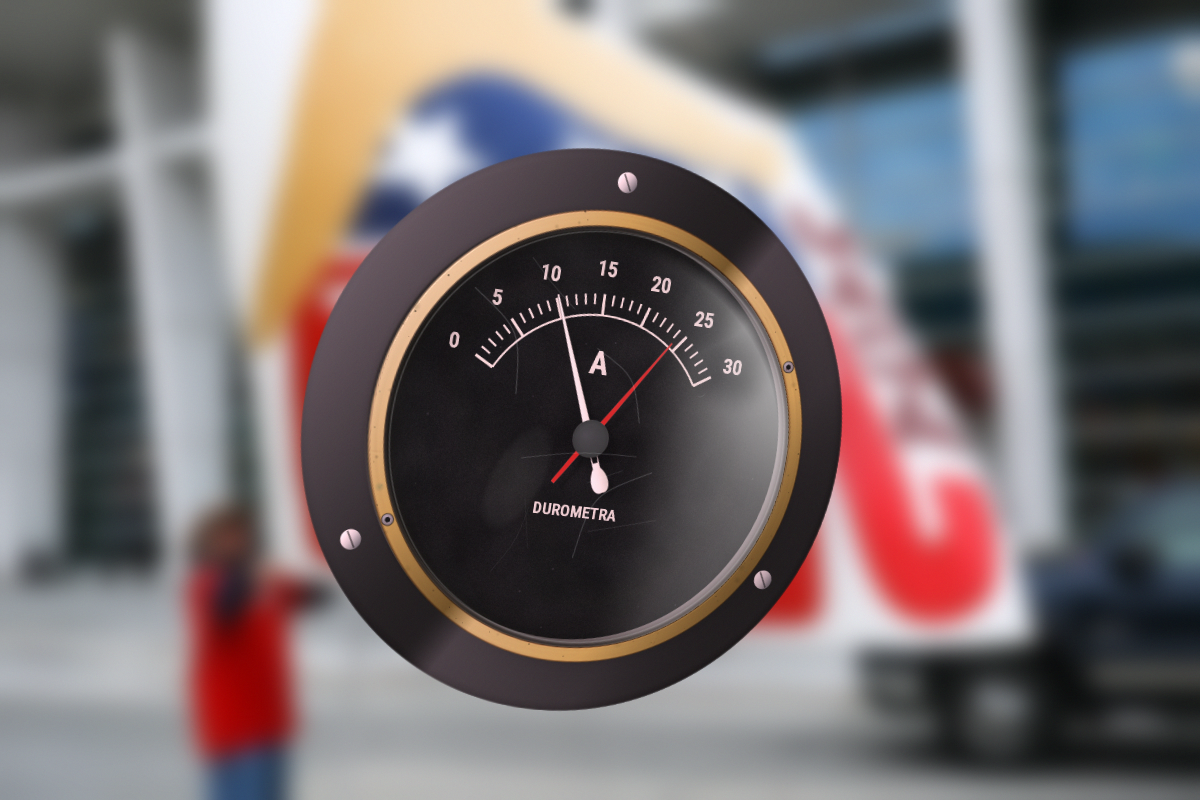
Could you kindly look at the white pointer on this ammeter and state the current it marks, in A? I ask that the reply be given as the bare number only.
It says 10
